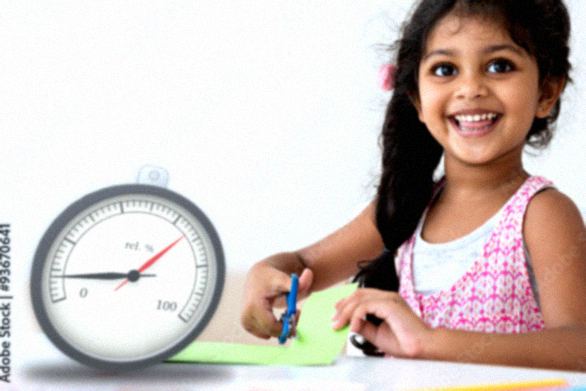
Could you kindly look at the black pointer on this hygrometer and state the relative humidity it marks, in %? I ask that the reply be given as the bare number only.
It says 8
